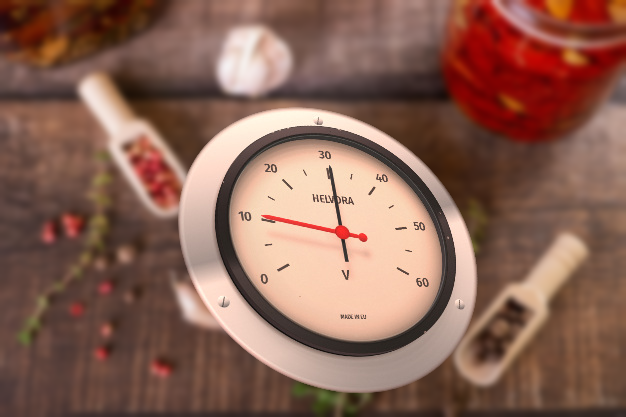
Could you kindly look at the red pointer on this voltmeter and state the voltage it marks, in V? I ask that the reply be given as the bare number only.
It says 10
